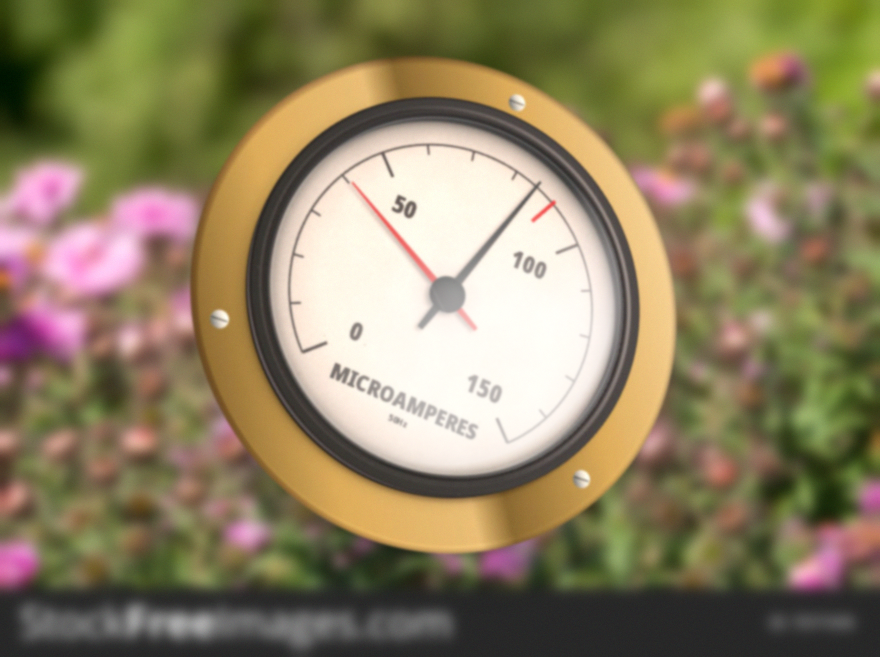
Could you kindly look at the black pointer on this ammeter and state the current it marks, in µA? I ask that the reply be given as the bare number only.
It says 85
